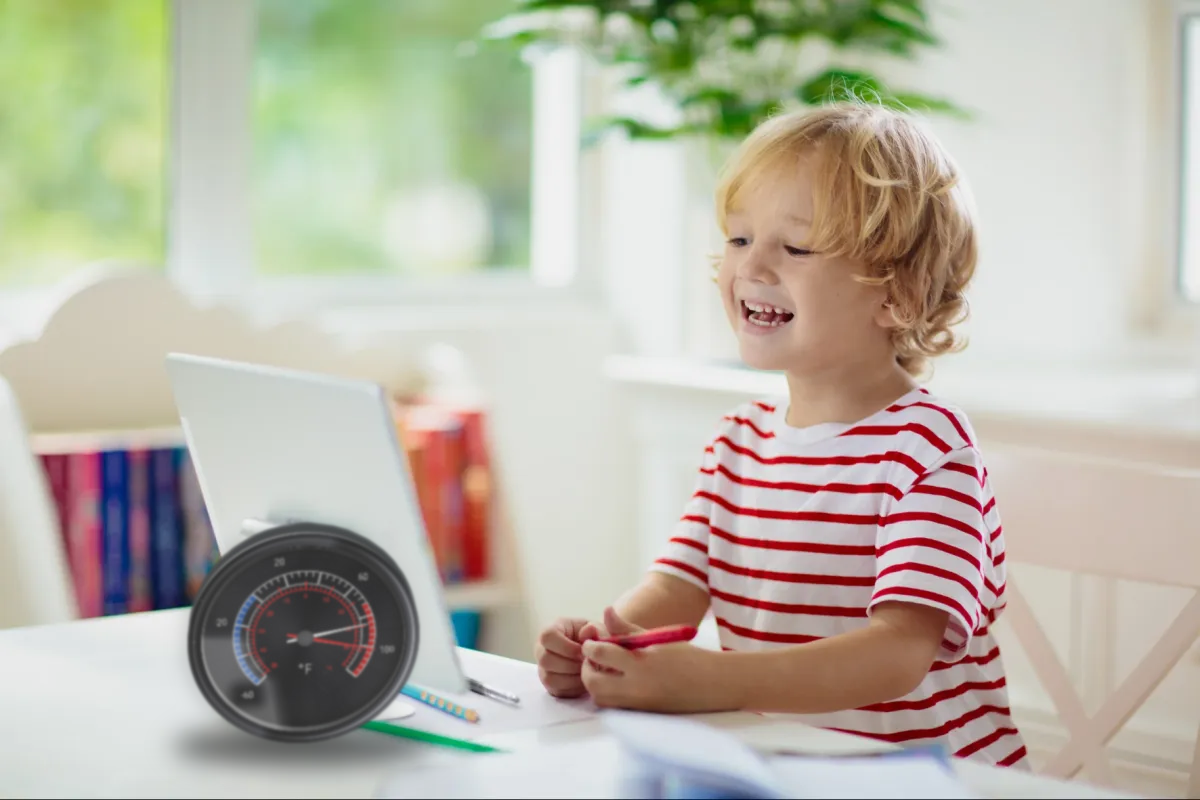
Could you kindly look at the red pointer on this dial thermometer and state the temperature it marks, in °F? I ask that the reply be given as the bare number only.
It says 100
